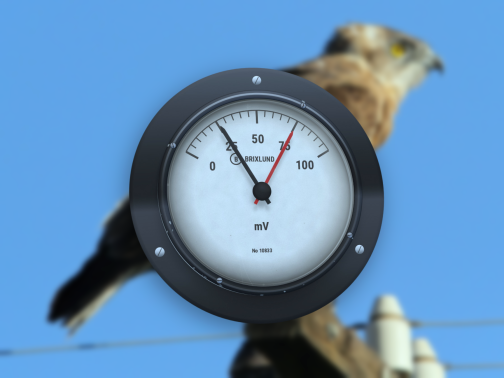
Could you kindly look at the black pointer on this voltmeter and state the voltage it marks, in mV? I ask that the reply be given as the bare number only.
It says 25
